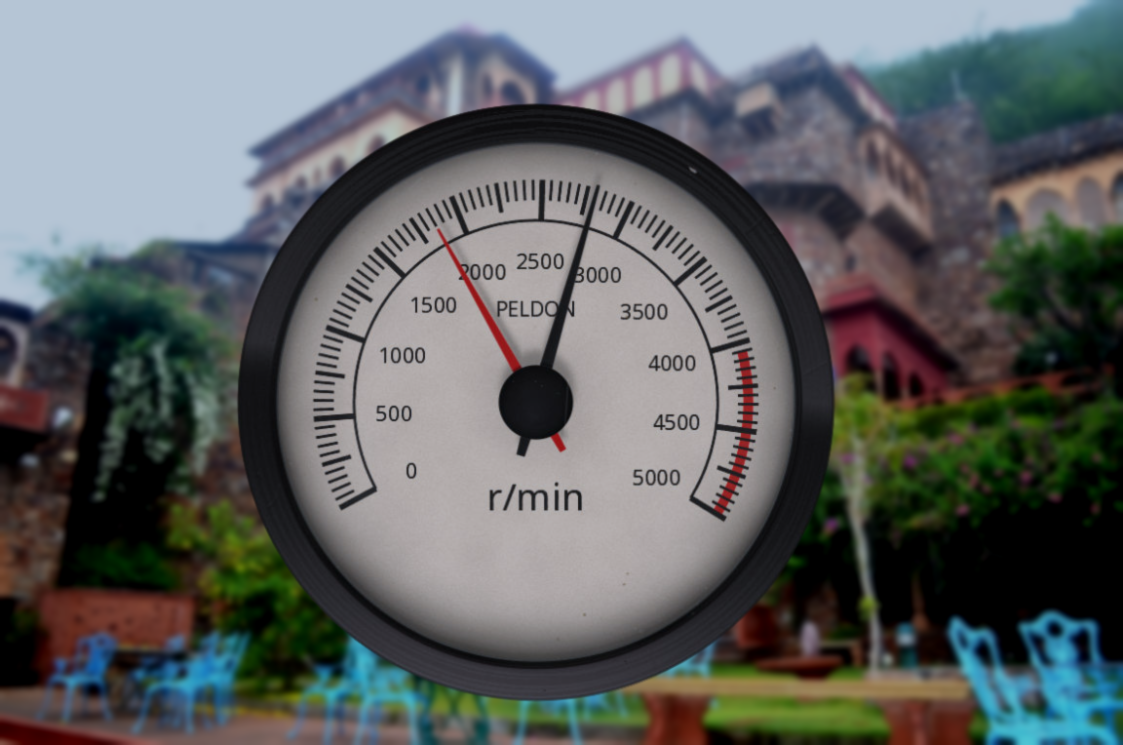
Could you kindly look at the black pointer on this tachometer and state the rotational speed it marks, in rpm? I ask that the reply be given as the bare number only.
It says 2800
